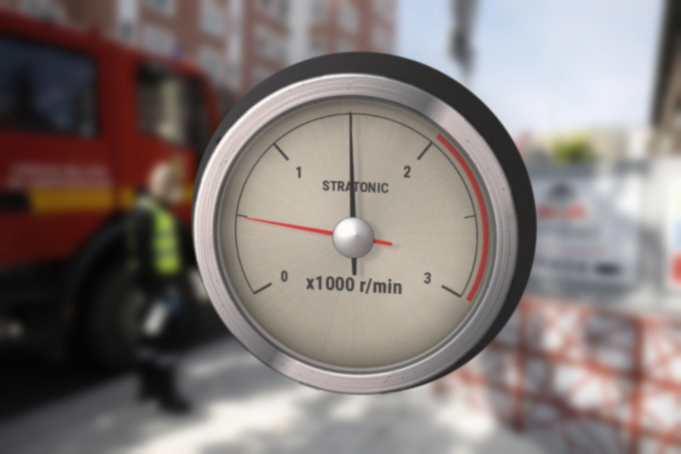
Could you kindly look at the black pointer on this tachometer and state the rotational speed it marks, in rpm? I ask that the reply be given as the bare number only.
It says 1500
